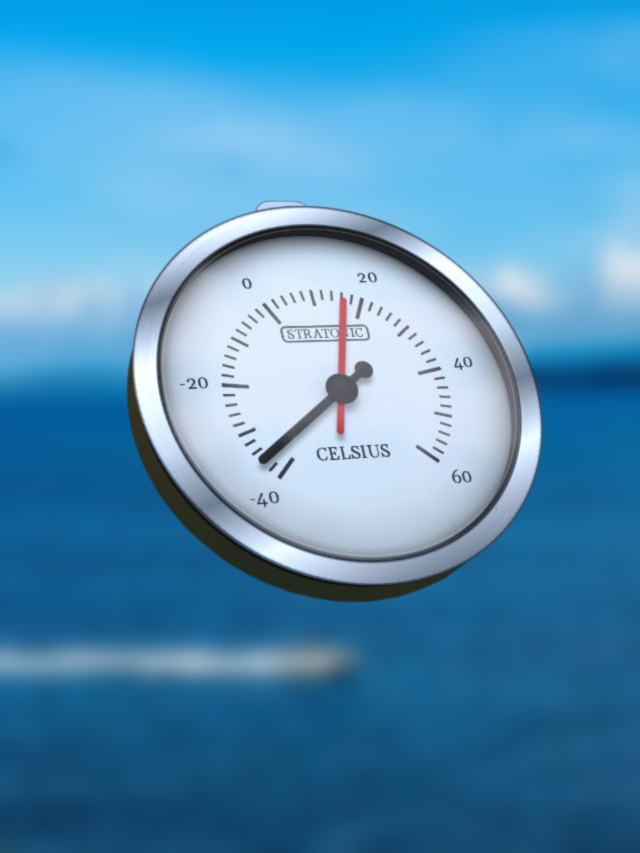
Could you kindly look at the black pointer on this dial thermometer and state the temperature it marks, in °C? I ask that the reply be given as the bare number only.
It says -36
